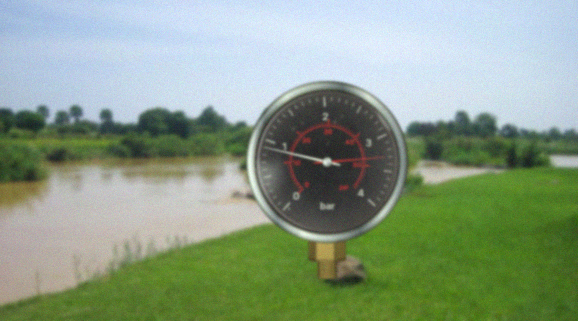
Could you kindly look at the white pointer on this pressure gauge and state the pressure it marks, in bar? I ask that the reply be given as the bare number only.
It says 0.9
